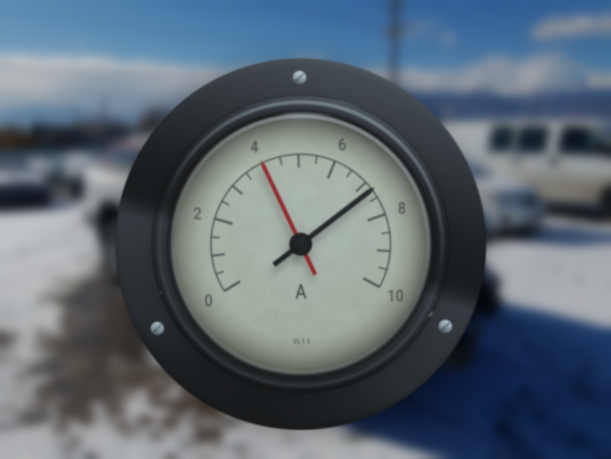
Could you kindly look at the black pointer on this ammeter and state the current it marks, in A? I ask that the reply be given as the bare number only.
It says 7.25
